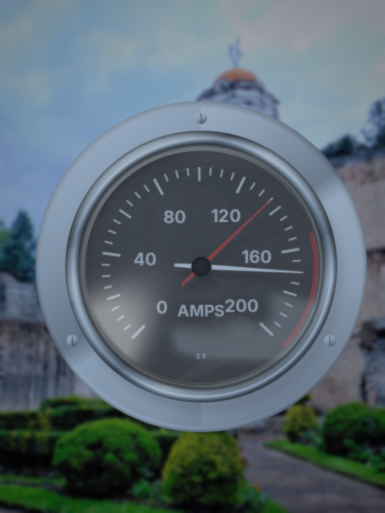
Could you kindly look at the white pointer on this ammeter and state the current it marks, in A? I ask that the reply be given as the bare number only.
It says 170
